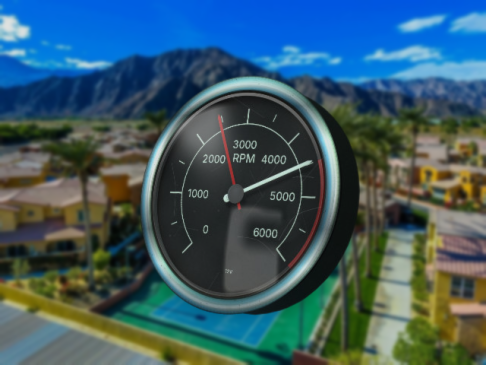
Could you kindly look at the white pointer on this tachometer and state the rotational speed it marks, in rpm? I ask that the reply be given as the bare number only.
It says 4500
